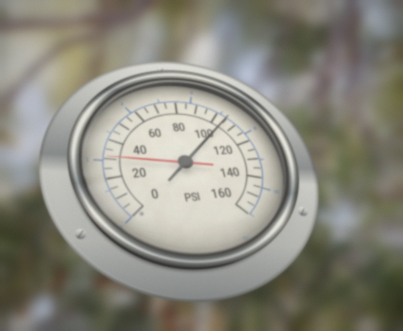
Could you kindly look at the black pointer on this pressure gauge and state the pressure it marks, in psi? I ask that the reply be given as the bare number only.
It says 105
